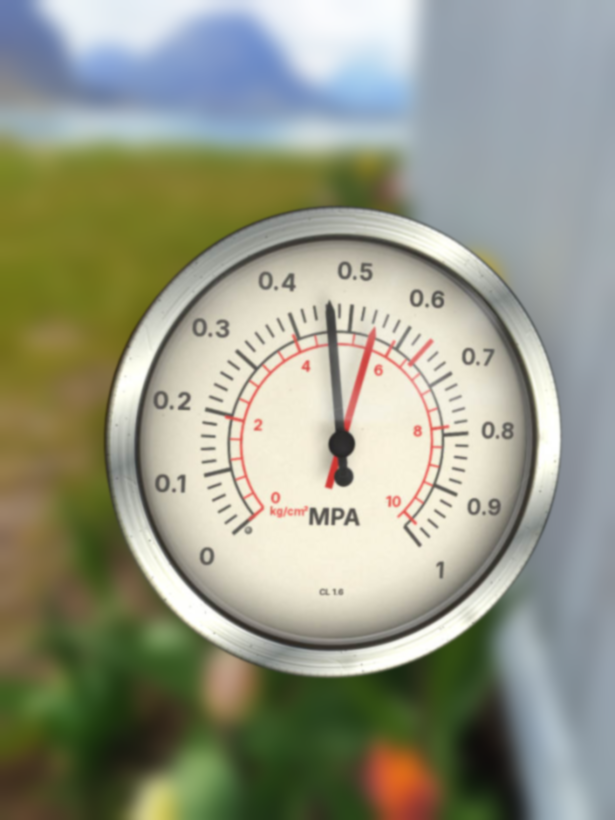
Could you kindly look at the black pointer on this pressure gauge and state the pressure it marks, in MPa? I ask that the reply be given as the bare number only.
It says 0.46
